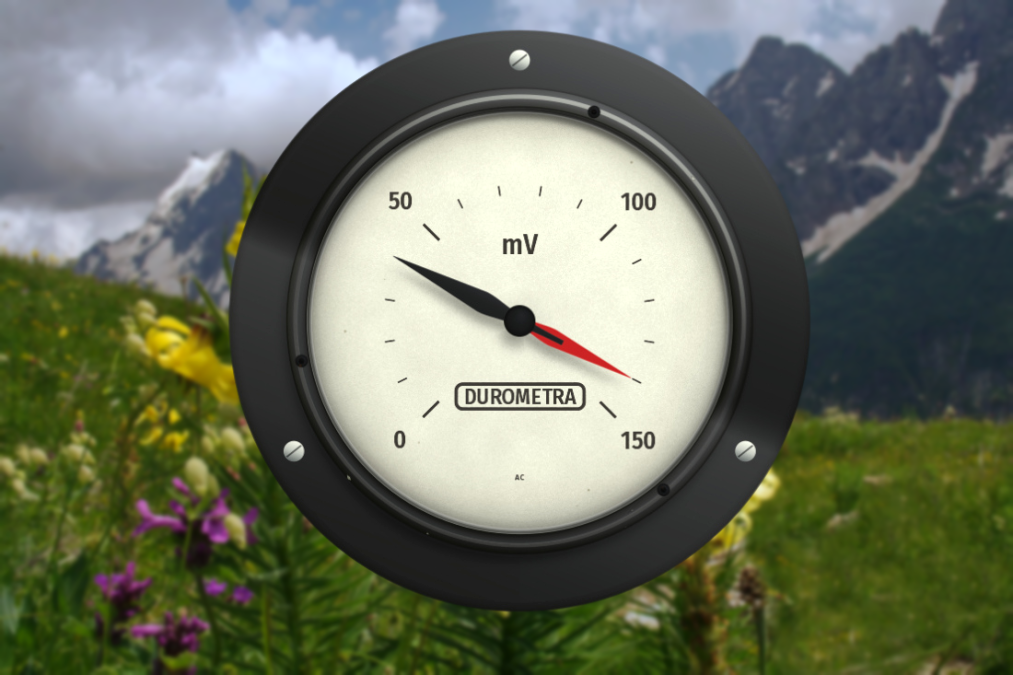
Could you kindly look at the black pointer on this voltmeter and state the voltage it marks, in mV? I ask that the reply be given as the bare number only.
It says 40
